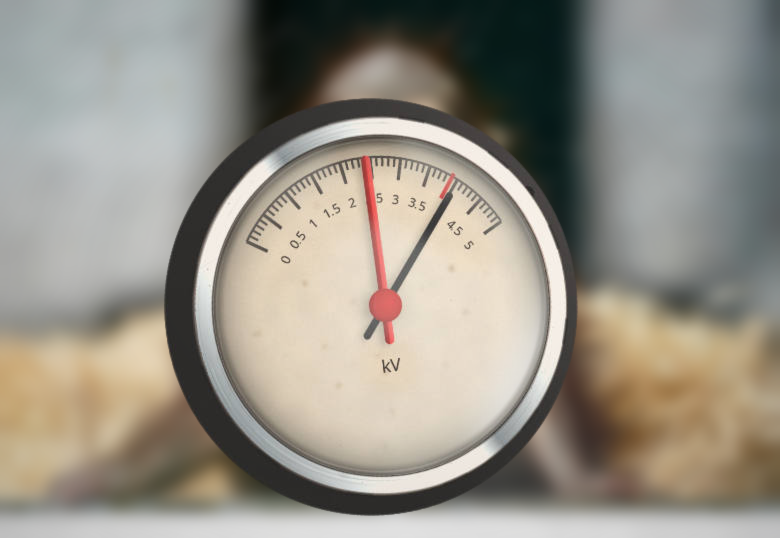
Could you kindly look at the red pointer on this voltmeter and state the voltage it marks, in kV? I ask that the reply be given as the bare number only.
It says 2.4
